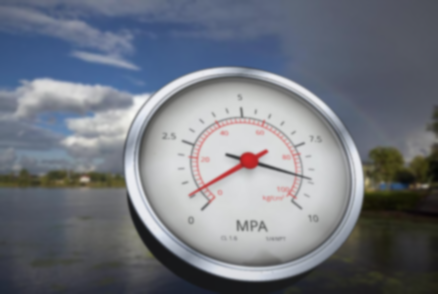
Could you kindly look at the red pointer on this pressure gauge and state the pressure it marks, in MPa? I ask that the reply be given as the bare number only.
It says 0.5
